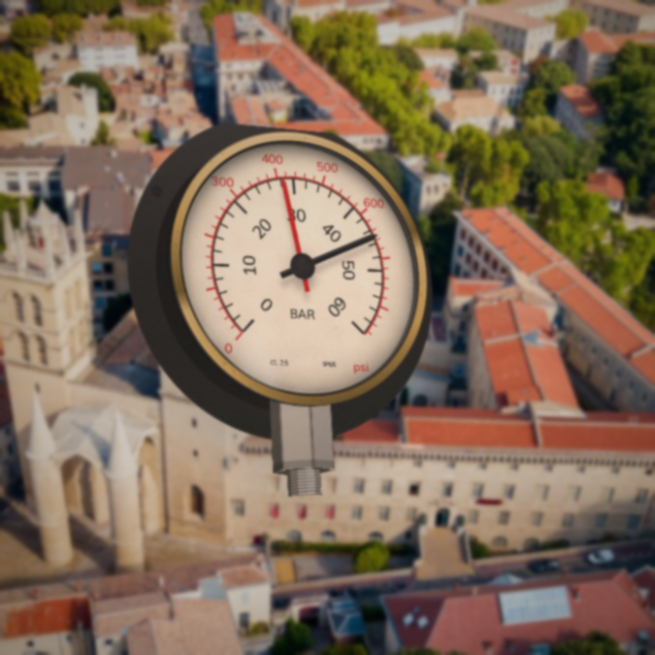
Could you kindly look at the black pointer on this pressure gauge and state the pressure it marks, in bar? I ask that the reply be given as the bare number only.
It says 45
